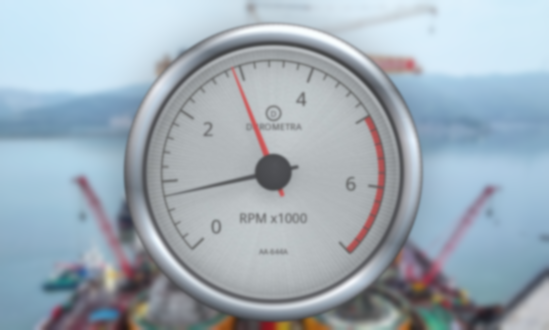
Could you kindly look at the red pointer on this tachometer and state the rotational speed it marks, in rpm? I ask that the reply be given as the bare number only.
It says 2900
